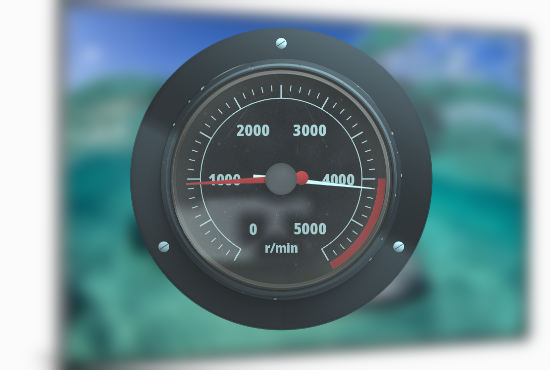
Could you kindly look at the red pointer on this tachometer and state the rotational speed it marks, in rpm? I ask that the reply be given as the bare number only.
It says 950
